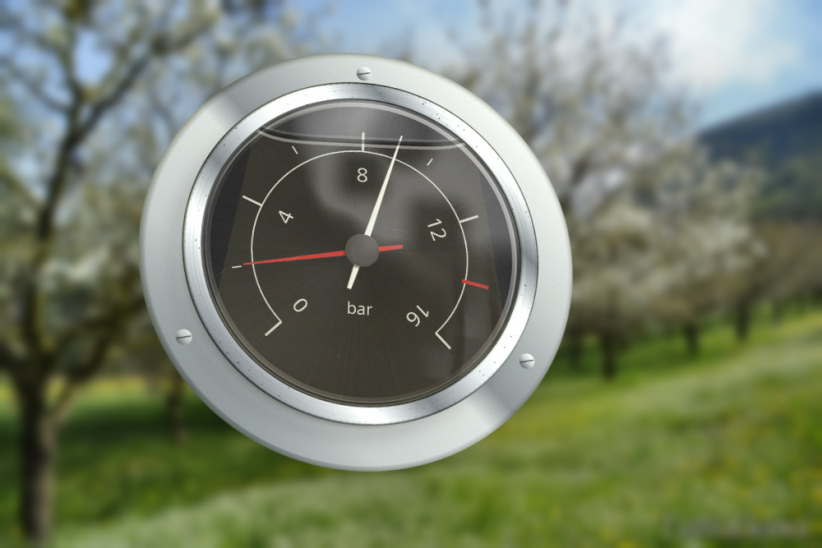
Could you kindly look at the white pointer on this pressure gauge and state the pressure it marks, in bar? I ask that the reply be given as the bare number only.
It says 9
